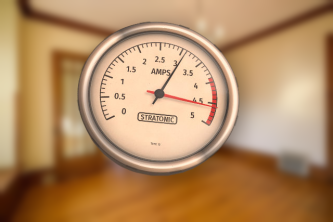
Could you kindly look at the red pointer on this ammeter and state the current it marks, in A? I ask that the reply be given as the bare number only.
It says 4.6
